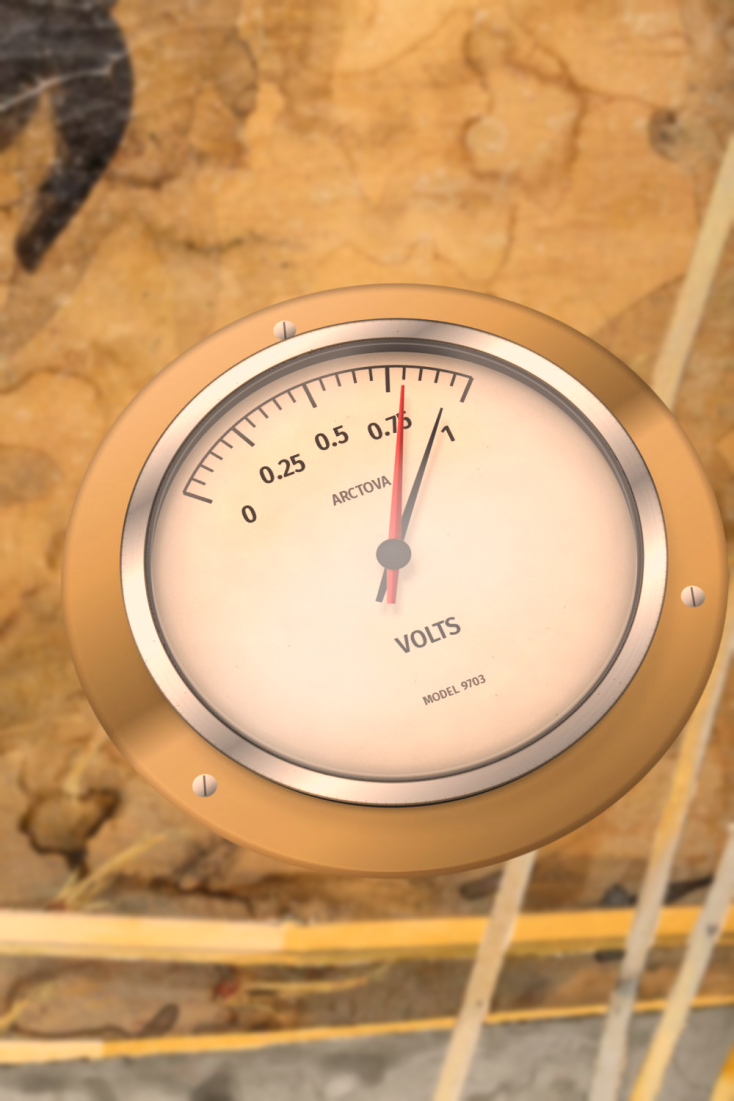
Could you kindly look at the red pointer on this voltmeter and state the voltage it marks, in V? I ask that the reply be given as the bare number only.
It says 0.8
